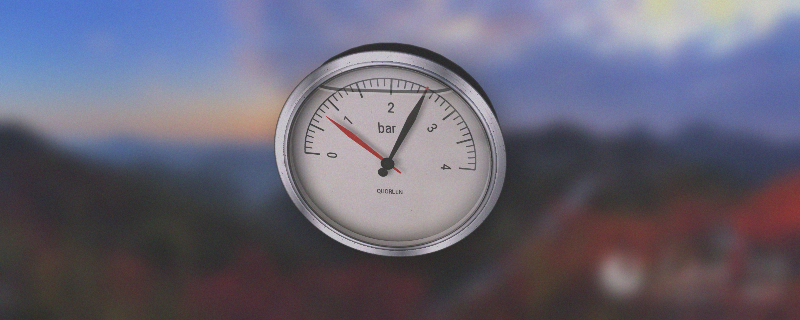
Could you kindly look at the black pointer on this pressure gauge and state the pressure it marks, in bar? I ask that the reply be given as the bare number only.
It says 2.5
